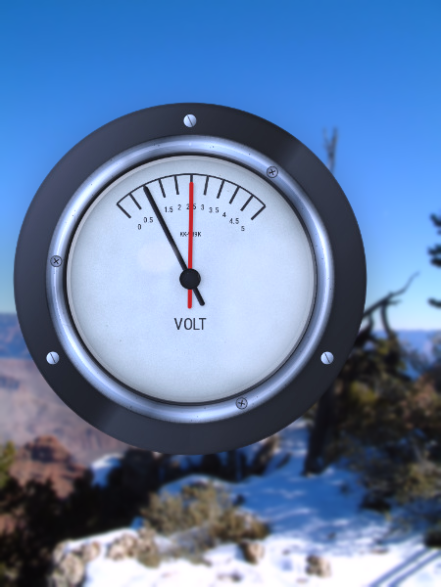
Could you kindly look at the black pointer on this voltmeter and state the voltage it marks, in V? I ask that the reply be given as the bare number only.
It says 1
